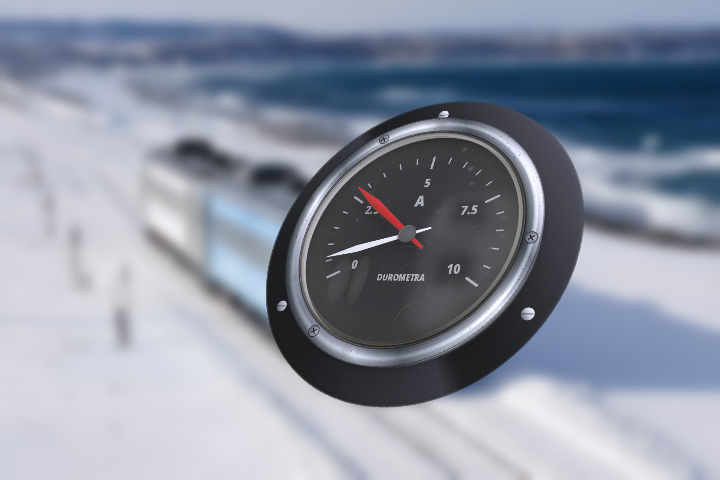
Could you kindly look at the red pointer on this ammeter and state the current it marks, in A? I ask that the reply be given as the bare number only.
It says 2.75
